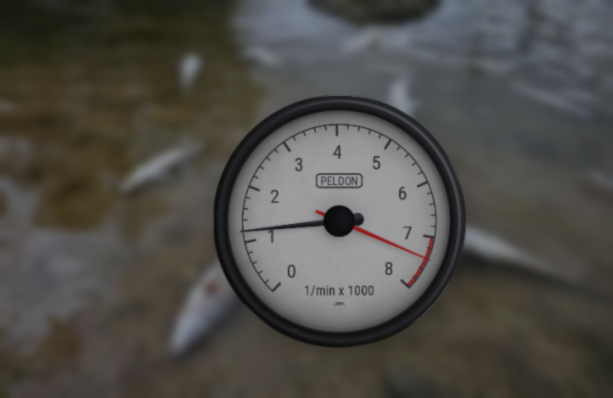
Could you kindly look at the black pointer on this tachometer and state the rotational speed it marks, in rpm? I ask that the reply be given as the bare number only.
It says 1200
